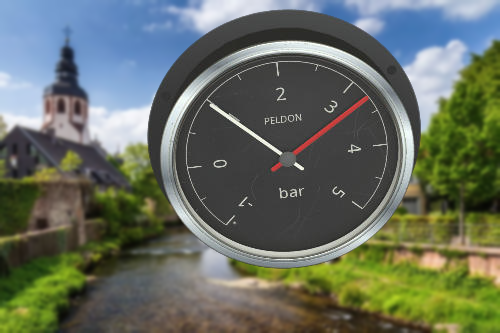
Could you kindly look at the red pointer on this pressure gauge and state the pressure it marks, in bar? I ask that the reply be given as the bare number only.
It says 3.25
